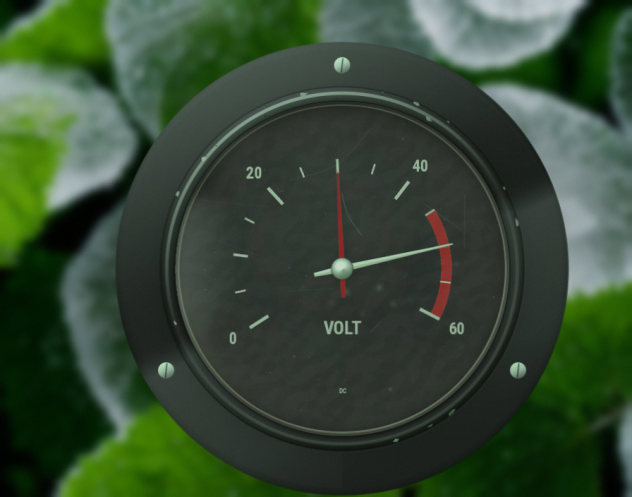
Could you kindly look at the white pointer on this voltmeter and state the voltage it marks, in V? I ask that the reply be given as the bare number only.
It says 50
